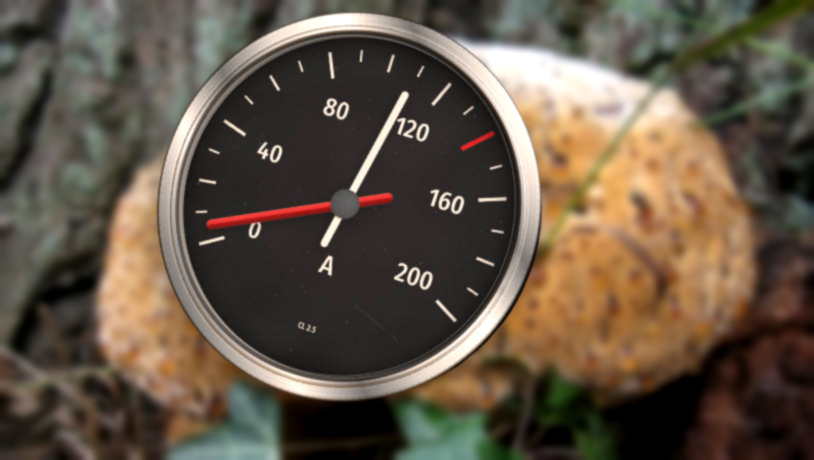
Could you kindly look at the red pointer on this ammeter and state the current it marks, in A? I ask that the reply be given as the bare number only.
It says 5
